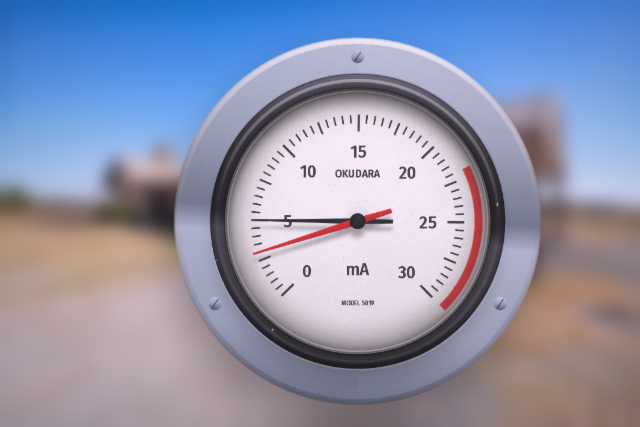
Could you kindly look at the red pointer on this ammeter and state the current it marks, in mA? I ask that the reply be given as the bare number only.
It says 3
